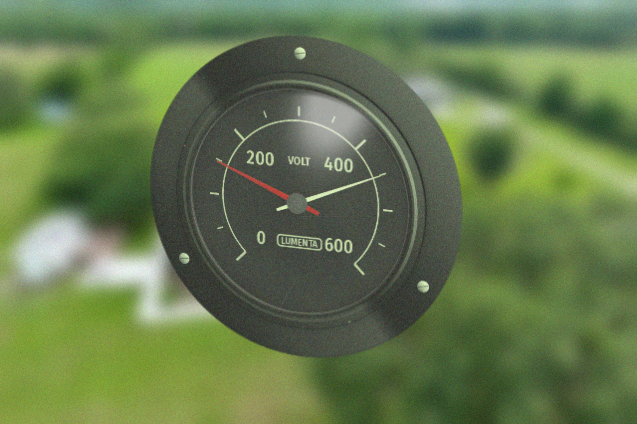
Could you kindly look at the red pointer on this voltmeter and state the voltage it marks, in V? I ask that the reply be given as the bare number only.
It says 150
